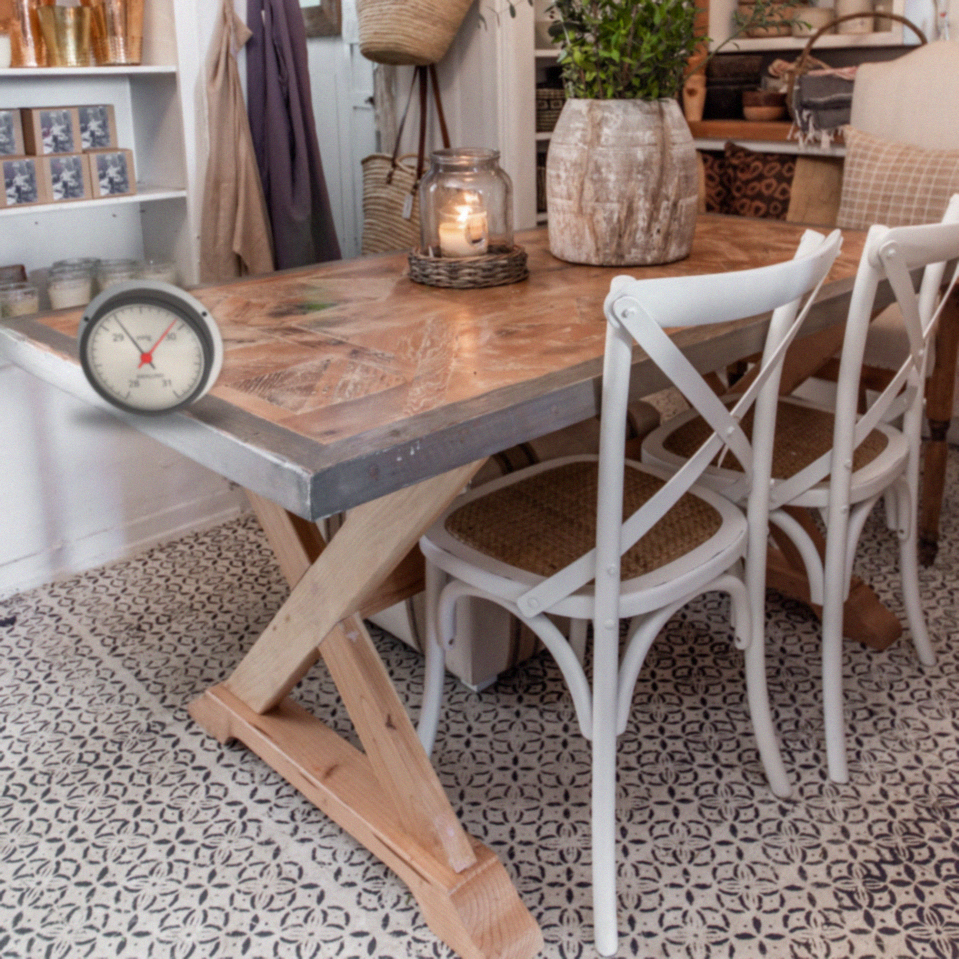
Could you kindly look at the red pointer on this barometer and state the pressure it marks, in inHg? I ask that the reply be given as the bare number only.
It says 29.9
